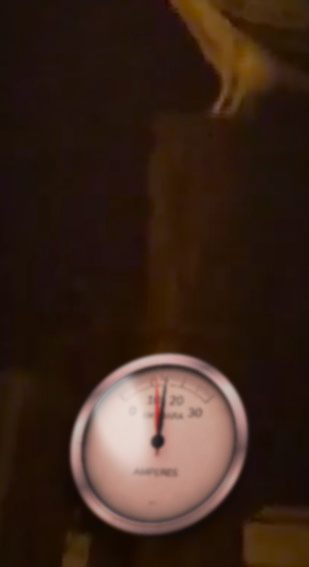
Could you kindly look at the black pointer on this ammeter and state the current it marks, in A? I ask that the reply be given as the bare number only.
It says 15
